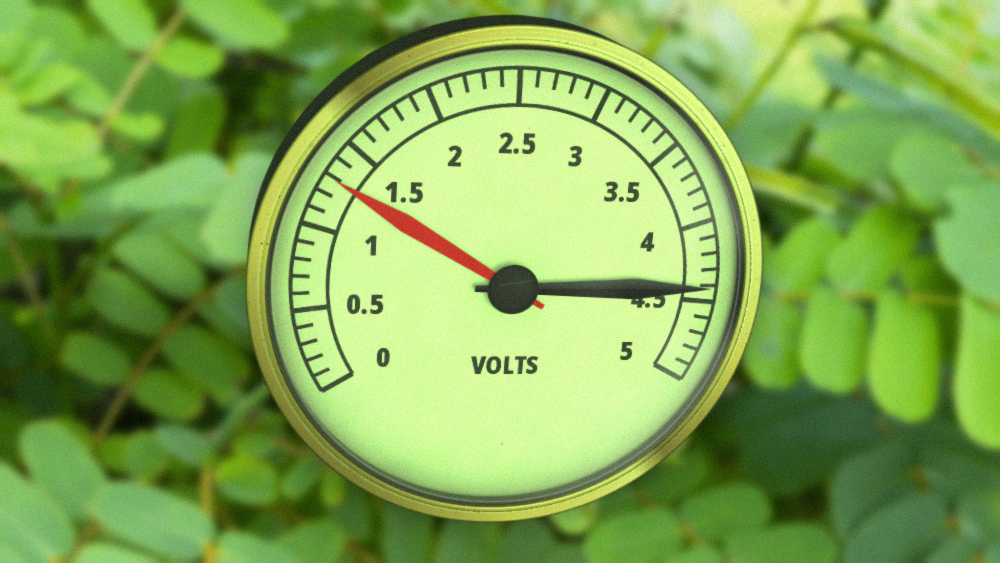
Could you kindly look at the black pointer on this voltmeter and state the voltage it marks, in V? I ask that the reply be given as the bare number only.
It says 4.4
